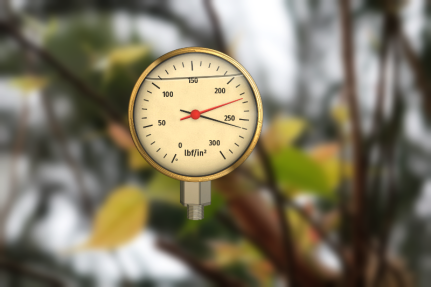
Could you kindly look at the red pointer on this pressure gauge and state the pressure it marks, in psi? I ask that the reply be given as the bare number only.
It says 225
